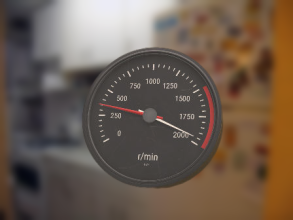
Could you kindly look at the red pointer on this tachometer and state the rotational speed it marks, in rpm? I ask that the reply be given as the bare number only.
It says 350
